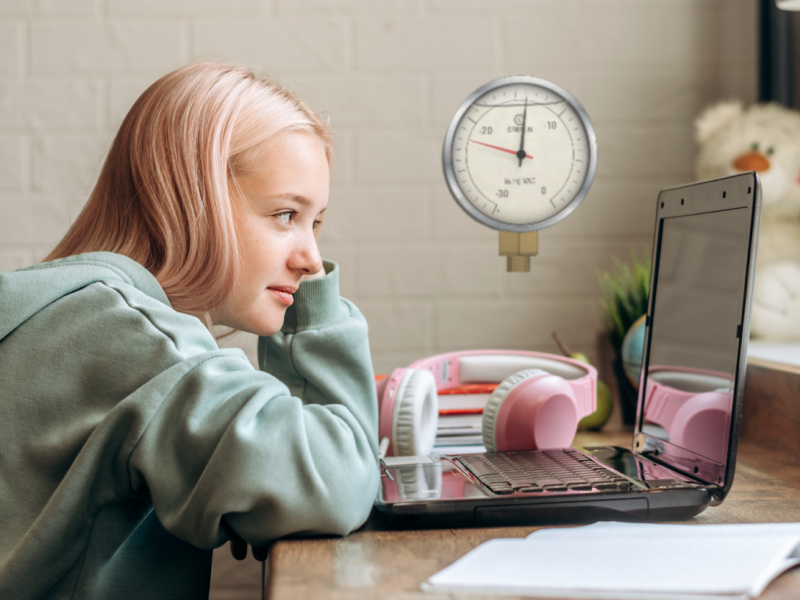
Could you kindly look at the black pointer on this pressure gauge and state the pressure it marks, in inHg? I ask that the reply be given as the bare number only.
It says -14
